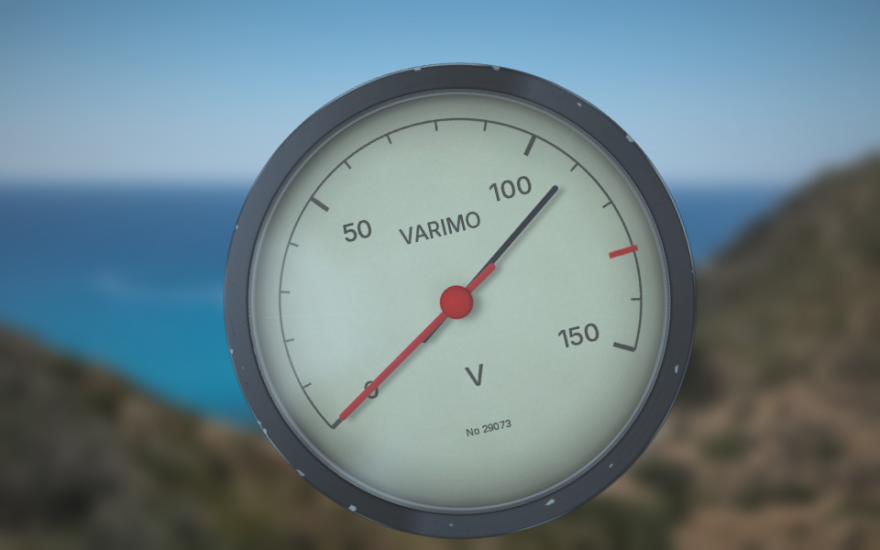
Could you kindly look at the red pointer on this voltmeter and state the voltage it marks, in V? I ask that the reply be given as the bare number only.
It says 0
